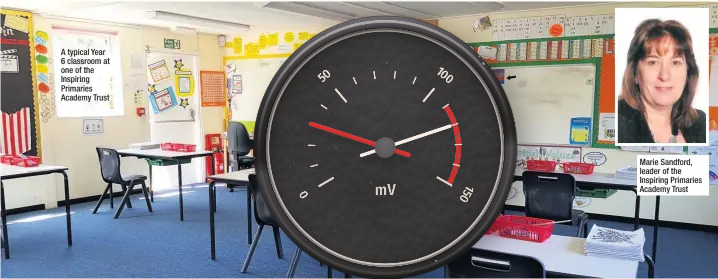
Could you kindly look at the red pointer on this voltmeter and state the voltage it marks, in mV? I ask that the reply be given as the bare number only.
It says 30
